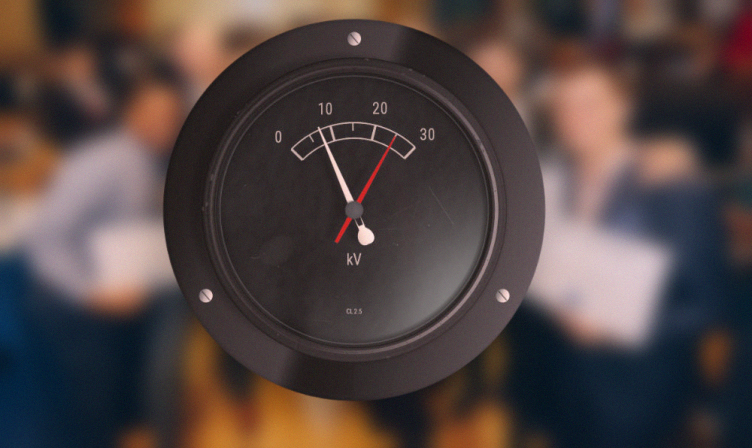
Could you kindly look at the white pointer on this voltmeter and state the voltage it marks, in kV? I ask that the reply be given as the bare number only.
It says 7.5
